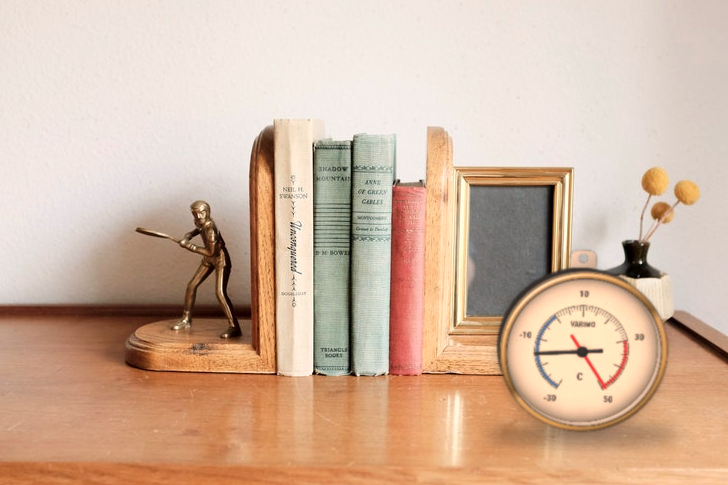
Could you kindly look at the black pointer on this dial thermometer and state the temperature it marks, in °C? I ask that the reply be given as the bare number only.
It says -15
